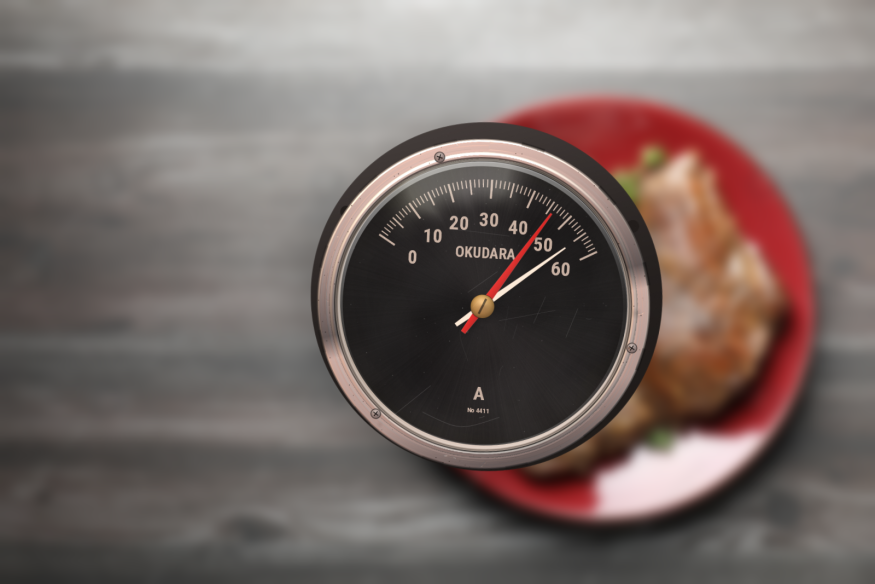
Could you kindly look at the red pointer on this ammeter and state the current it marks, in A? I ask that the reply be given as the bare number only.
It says 46
